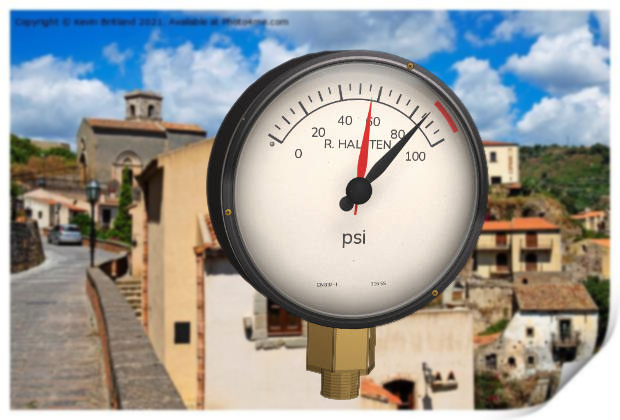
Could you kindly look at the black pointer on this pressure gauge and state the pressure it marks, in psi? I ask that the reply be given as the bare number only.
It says 85
